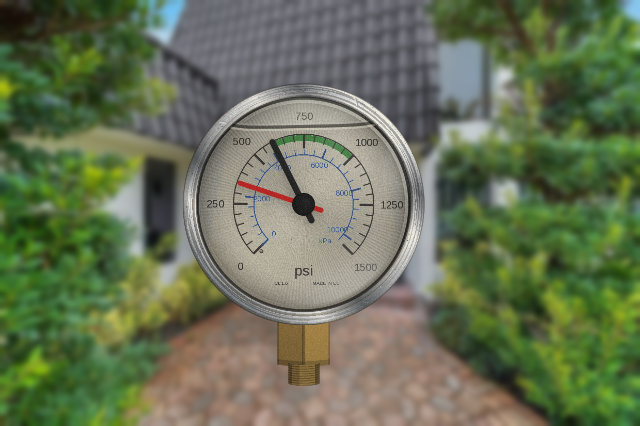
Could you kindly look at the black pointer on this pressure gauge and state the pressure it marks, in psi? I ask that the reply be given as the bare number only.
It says 600
